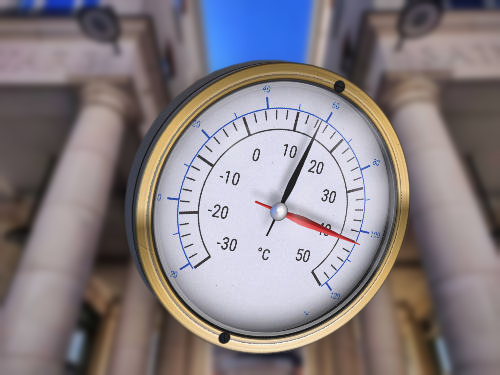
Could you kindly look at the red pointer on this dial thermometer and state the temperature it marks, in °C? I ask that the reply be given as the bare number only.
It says 40
